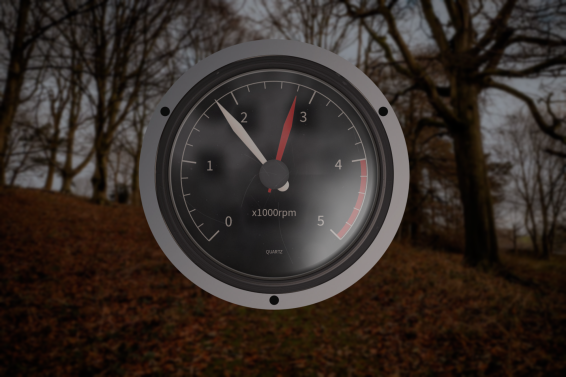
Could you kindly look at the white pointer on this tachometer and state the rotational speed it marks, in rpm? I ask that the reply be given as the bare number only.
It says 1800
